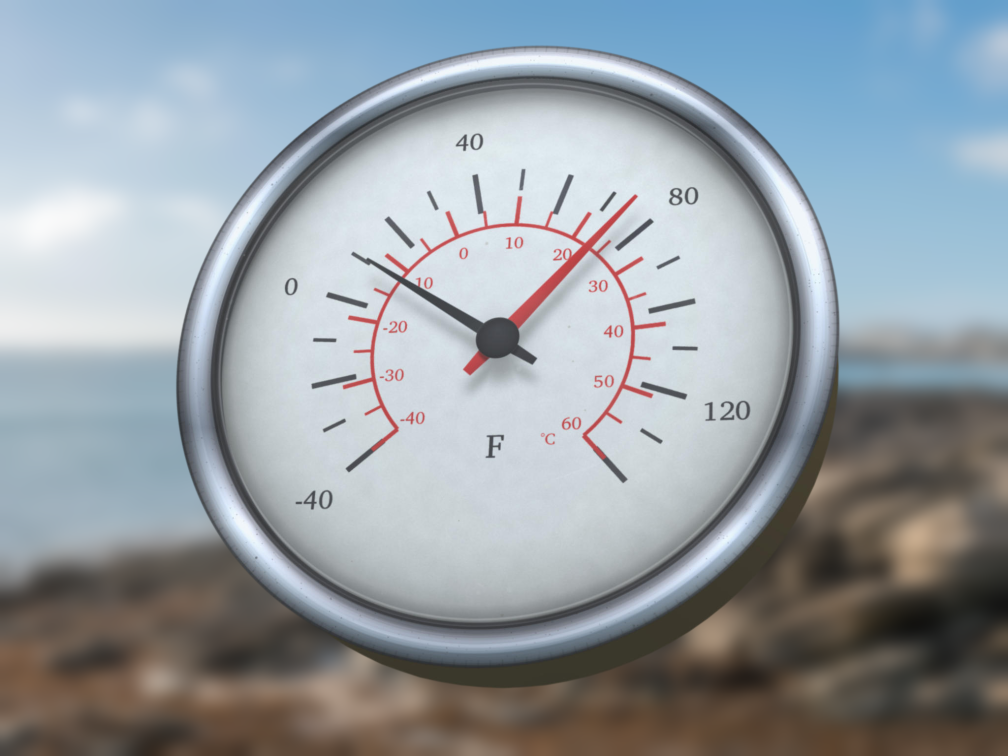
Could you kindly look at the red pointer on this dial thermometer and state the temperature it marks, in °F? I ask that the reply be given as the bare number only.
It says 75
